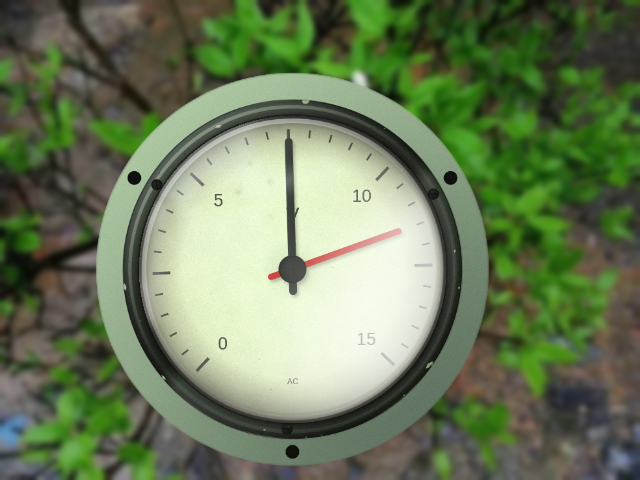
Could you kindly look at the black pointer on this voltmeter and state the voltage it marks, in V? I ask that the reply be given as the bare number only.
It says 7.5
